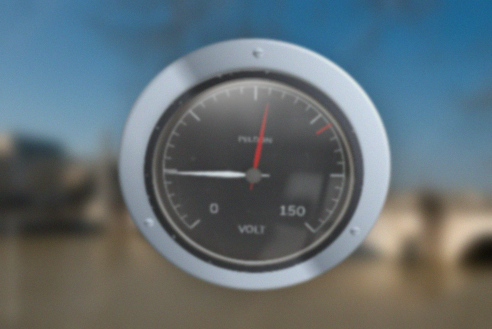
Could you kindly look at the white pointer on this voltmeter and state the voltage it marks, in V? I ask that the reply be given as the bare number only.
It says 25
